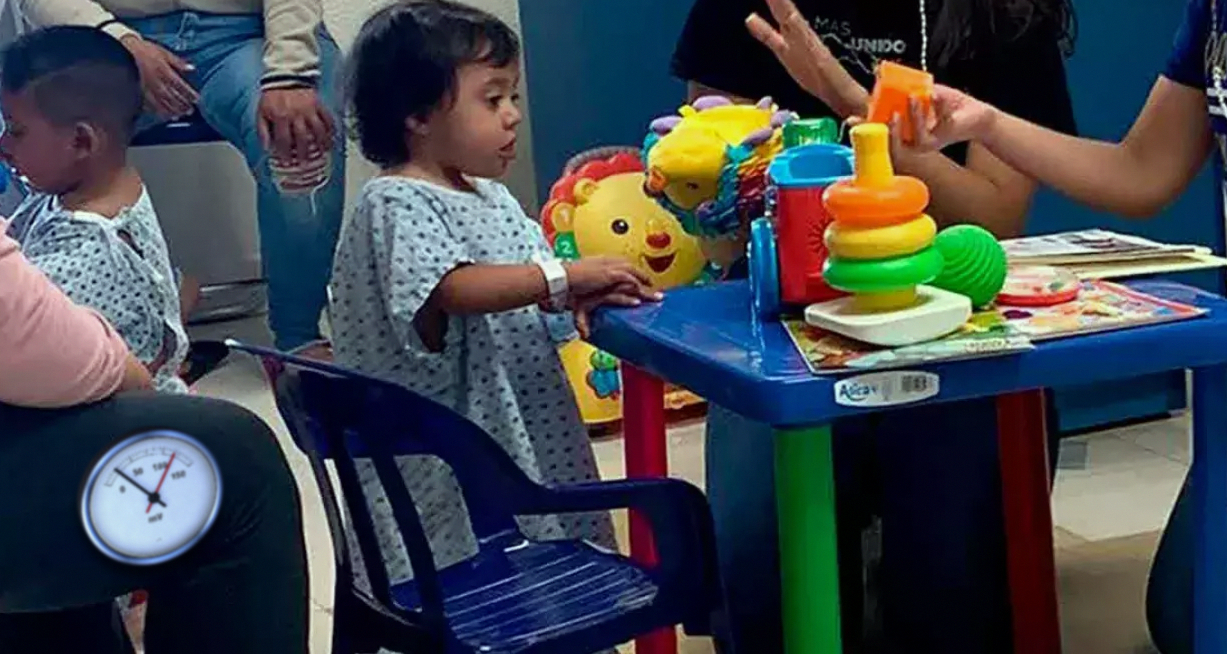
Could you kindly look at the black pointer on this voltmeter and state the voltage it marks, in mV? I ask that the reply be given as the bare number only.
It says 25
